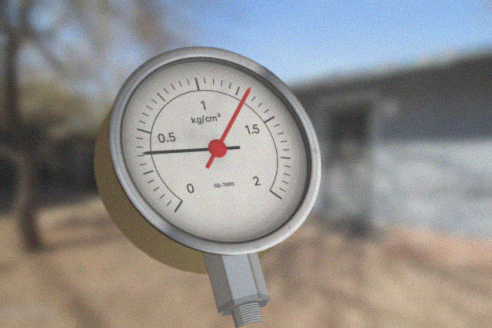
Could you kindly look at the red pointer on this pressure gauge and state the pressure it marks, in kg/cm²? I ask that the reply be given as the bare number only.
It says 1.3
